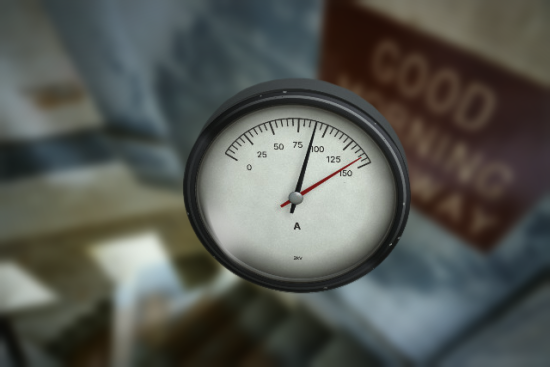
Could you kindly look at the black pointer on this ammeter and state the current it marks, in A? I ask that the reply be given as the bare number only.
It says 90
